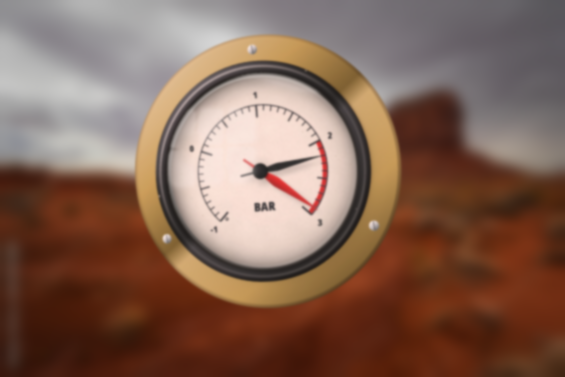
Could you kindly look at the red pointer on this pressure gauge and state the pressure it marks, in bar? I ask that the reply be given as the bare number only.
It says 2.9
